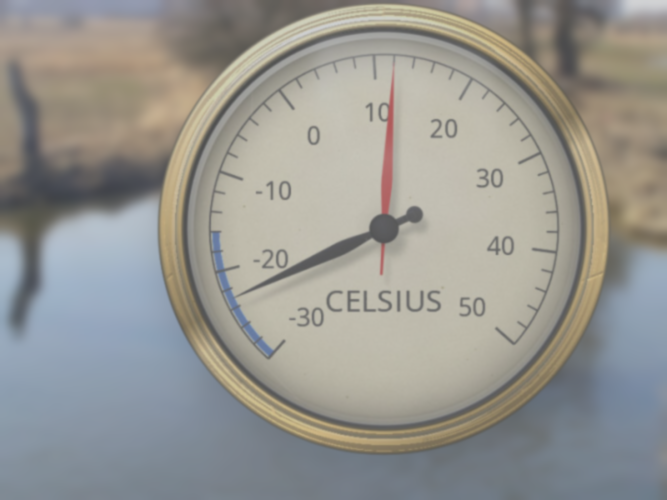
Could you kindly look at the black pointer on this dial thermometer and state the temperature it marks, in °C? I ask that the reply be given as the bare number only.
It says -23
